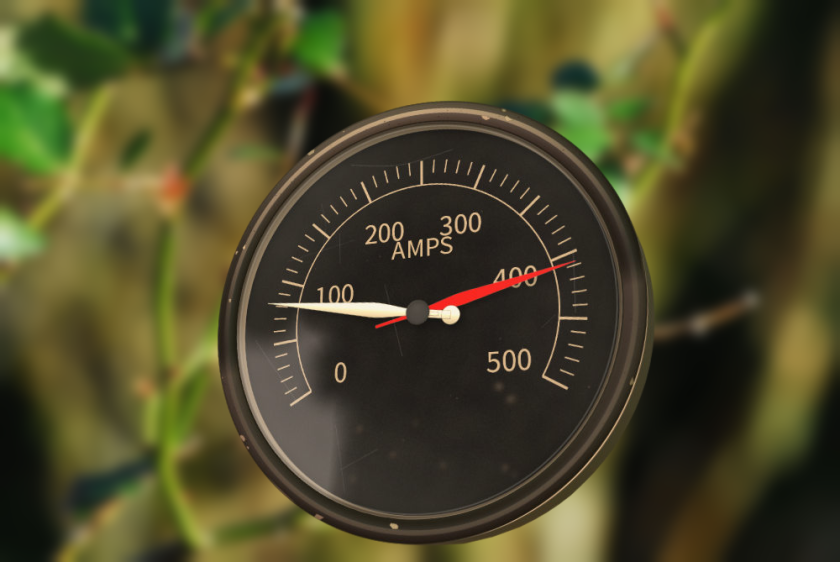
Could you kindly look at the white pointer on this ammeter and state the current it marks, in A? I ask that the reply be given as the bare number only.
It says 80
